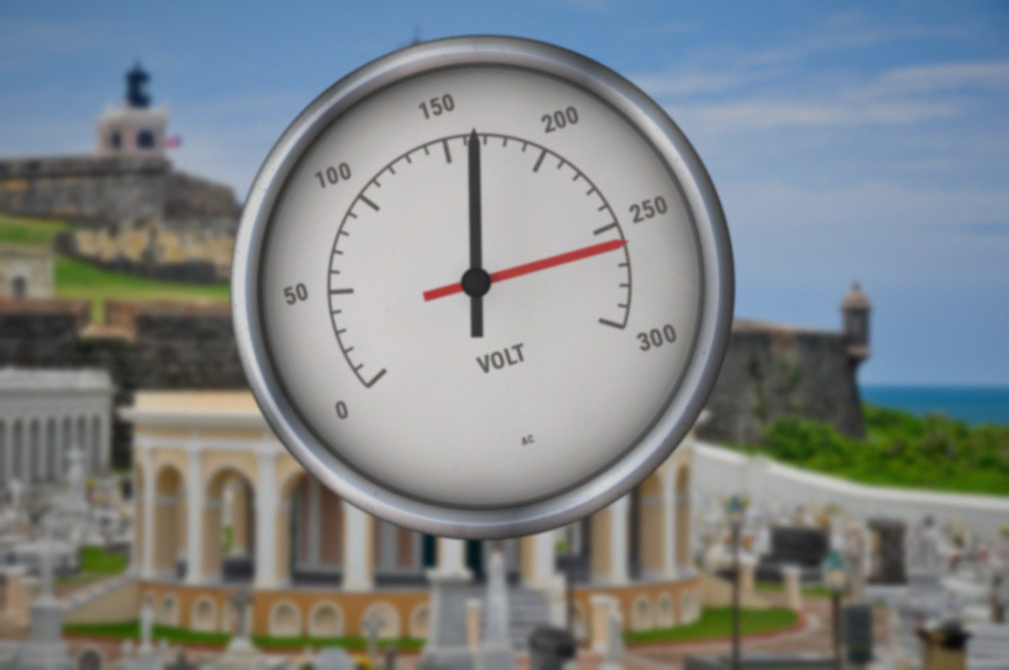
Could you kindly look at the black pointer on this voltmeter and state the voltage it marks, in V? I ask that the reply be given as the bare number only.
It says 165
